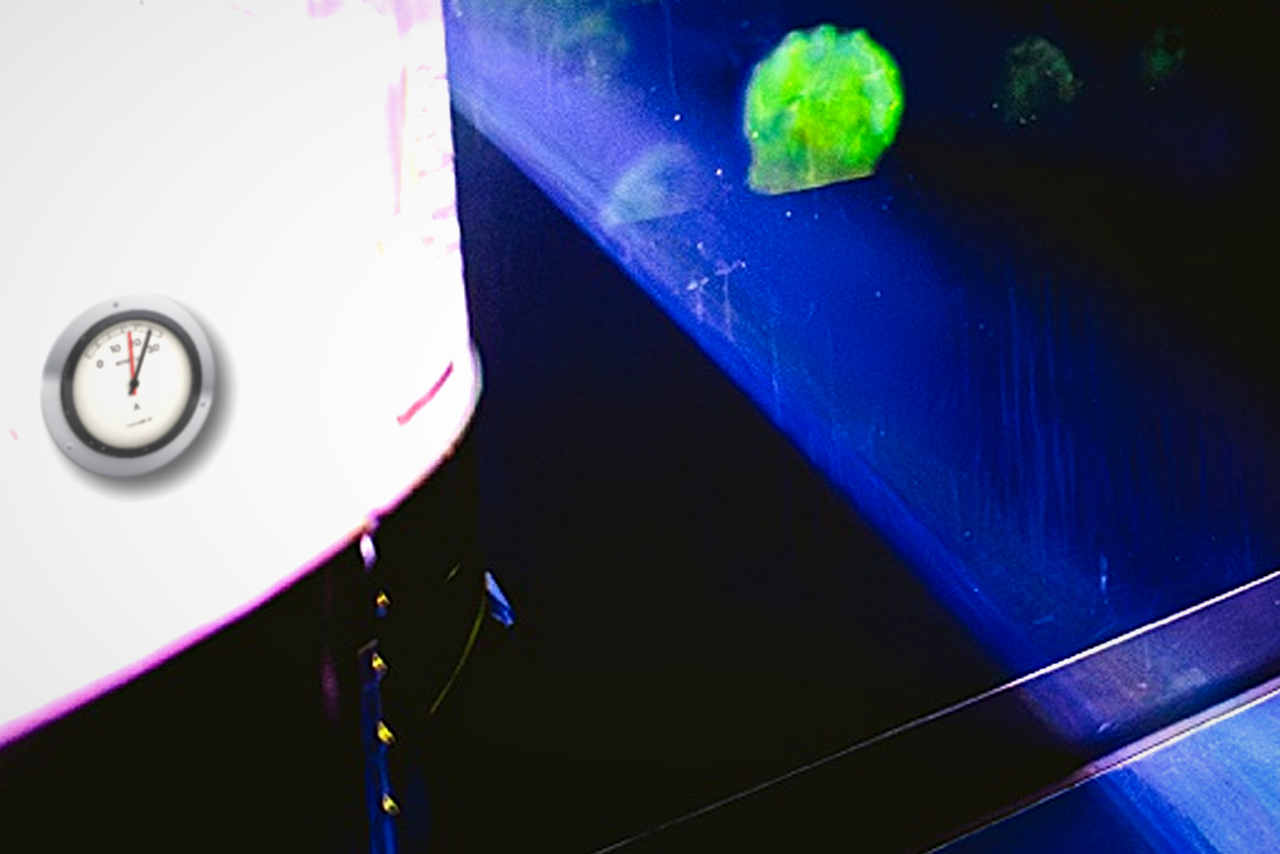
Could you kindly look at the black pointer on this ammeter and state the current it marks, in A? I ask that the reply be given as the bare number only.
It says 25
